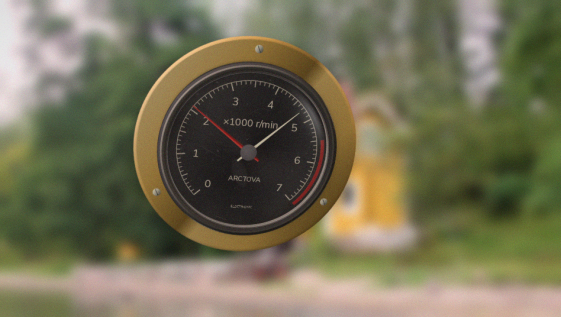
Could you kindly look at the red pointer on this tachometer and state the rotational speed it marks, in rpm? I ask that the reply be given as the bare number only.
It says 2100
